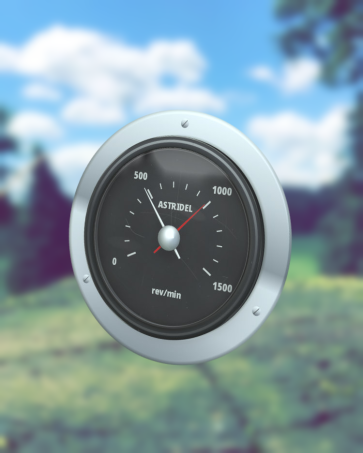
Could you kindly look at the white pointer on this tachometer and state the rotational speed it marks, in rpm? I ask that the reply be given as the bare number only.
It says 500
